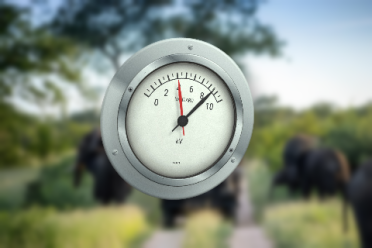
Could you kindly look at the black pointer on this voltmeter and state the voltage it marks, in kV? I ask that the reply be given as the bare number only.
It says 8.5
